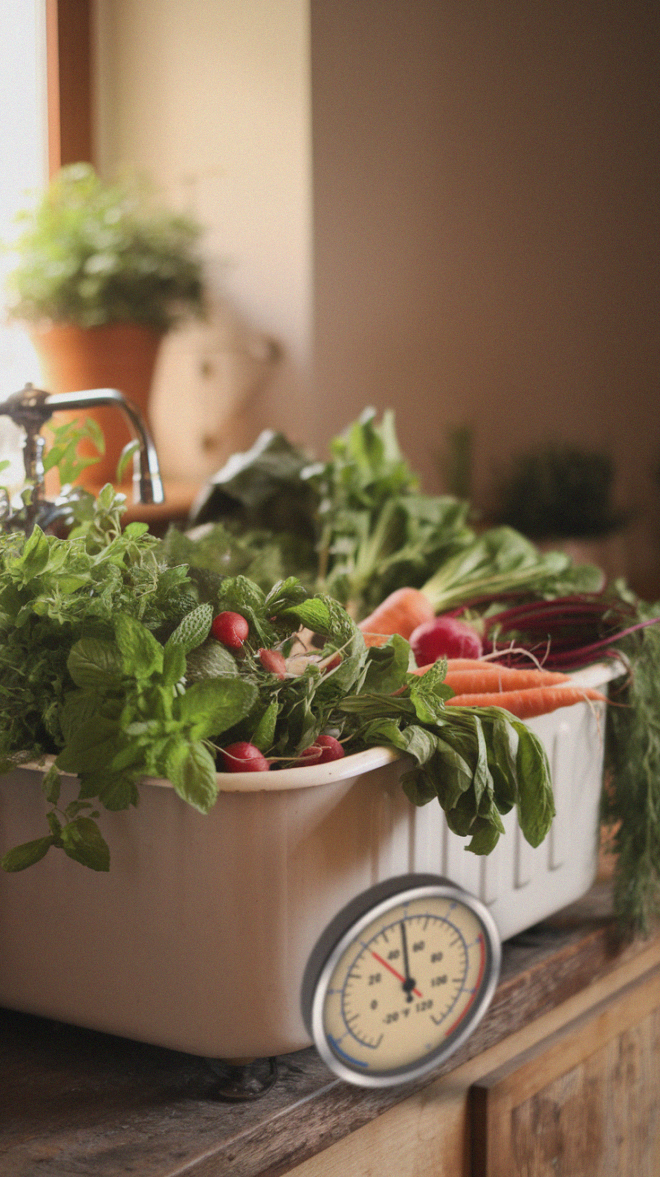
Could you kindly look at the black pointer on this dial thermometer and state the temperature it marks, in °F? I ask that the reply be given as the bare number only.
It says 48
